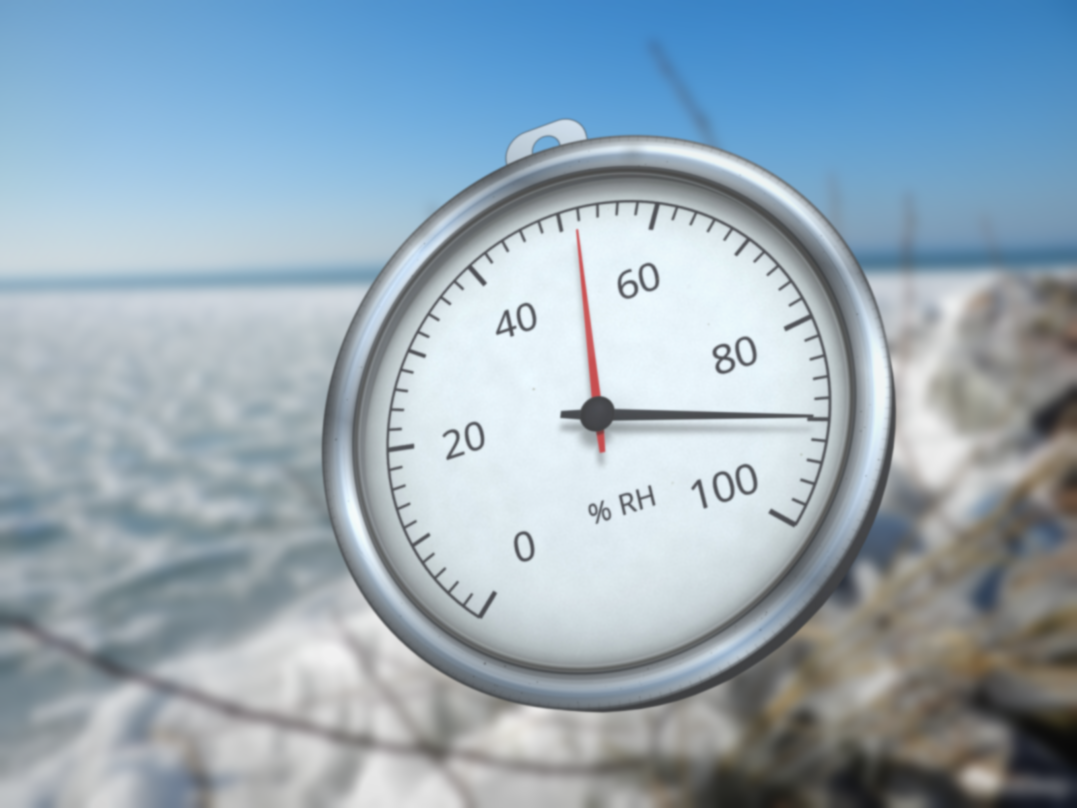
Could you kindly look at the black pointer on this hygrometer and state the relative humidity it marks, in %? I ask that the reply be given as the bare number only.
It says 90
